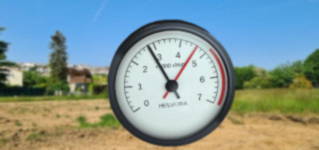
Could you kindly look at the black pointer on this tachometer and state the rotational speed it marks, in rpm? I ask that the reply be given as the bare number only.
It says 2800
